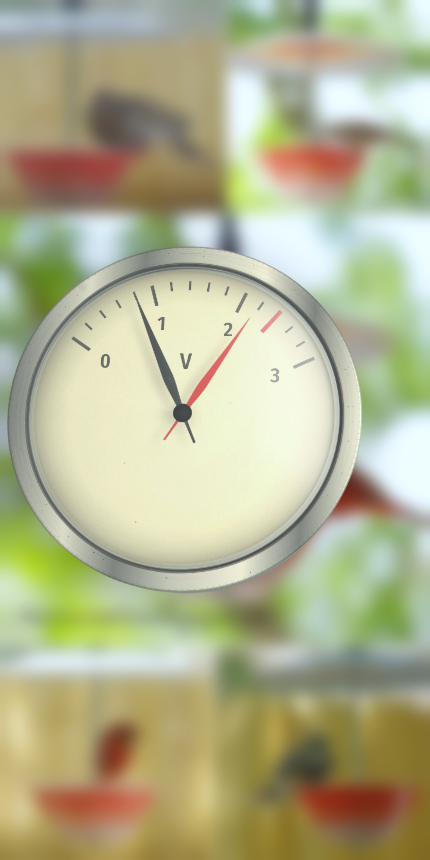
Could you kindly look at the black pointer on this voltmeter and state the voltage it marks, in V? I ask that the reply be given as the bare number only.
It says 0.8
